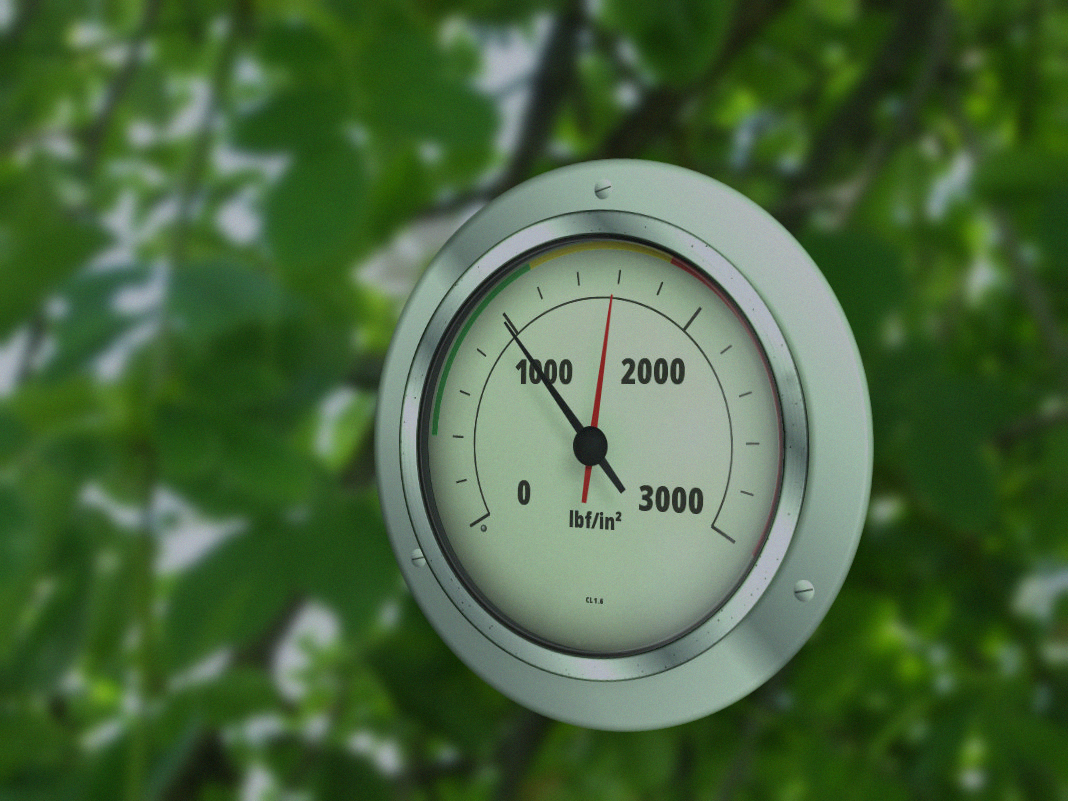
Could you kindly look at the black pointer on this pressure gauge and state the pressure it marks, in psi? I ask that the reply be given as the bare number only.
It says 1000
